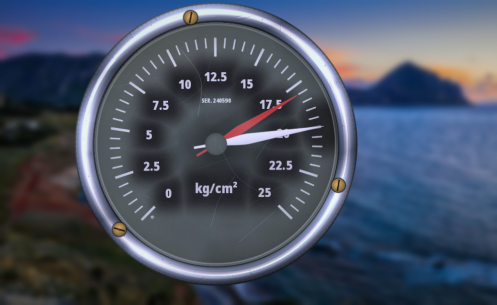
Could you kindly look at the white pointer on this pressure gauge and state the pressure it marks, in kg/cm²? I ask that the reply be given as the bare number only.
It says 20
